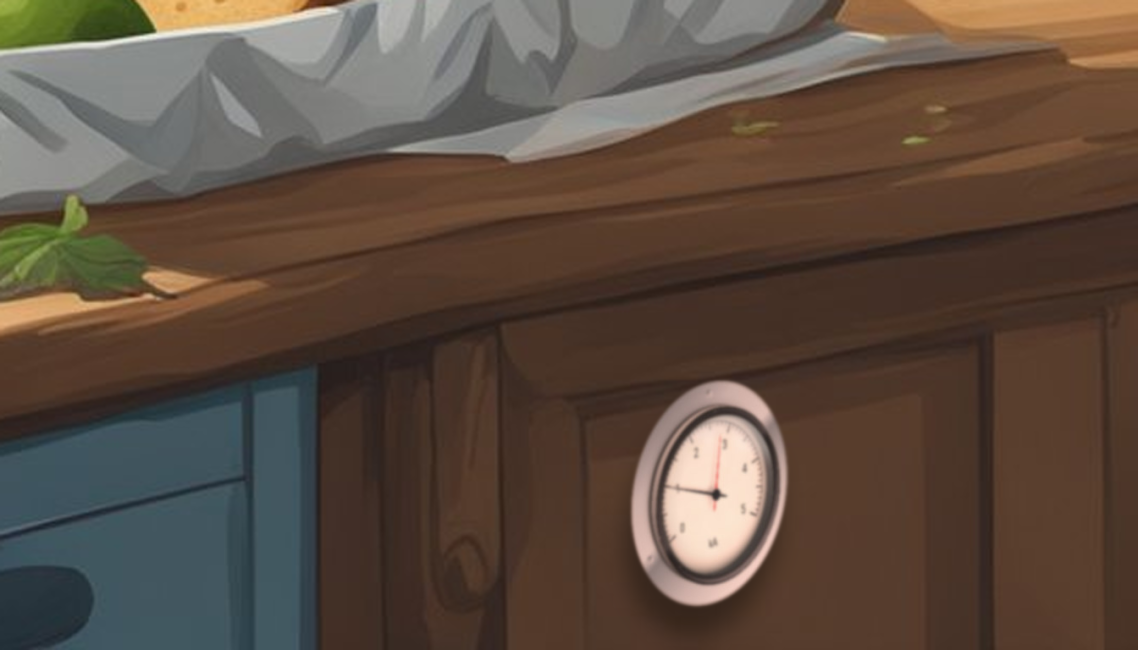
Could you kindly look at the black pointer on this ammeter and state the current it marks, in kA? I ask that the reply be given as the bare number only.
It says 1
